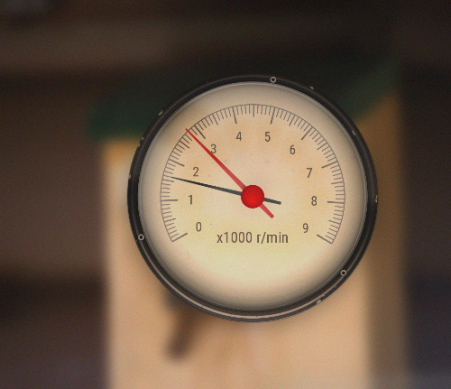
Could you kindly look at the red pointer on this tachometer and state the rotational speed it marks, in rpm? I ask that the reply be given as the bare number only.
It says 2800
